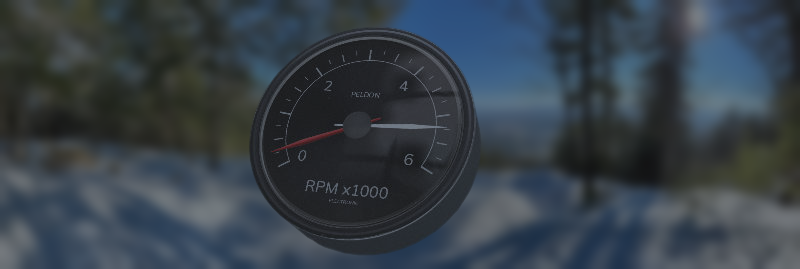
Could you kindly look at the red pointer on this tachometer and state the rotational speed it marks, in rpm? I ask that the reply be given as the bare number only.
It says 250
